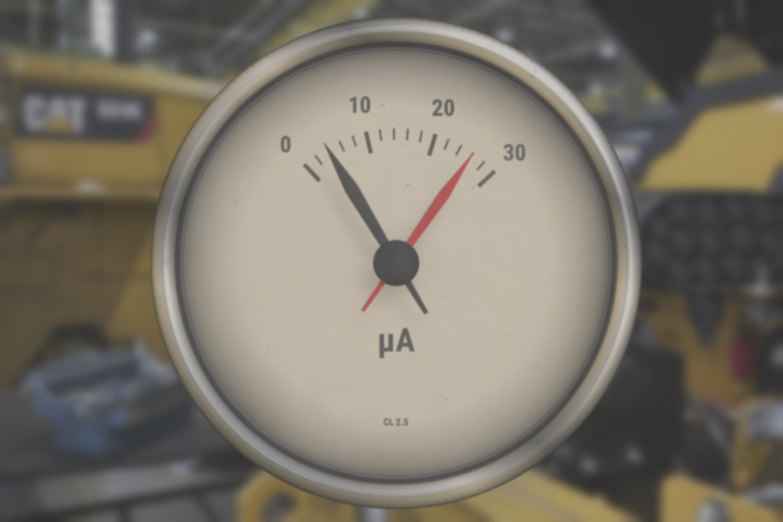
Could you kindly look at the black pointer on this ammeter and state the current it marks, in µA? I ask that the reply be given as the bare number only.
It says 4
